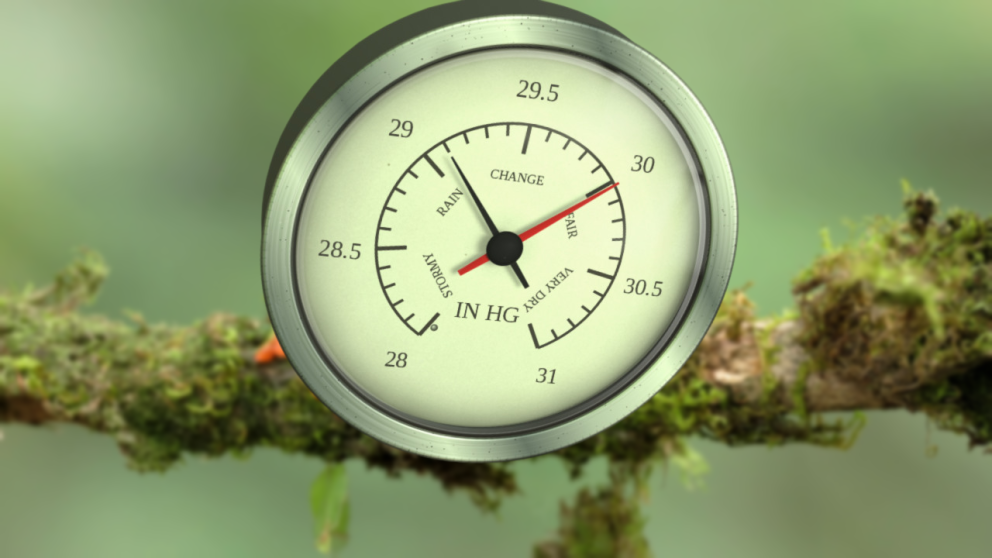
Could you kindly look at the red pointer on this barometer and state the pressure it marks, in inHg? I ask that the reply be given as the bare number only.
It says 30
